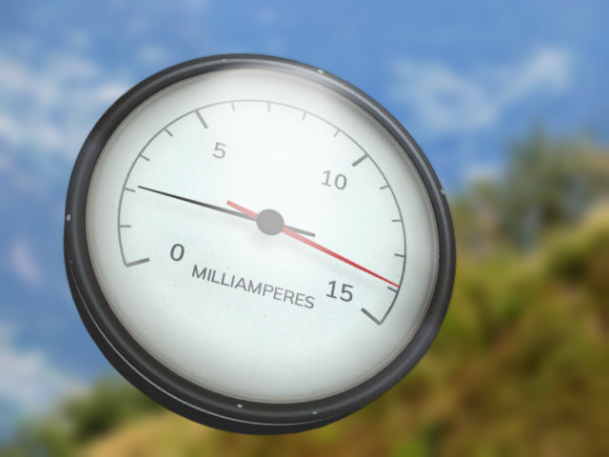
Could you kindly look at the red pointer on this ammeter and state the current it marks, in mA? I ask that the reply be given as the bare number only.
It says 14
